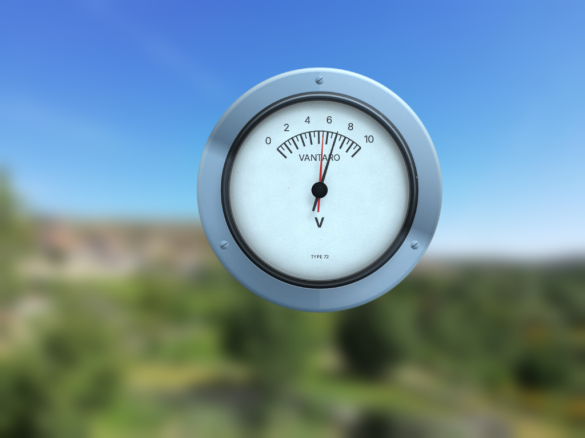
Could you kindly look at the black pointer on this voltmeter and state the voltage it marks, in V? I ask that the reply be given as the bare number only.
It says 7
